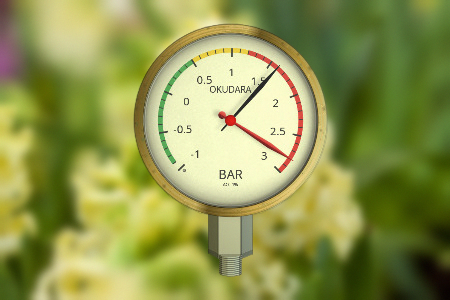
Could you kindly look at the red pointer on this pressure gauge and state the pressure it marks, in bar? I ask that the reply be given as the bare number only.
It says 2.8
